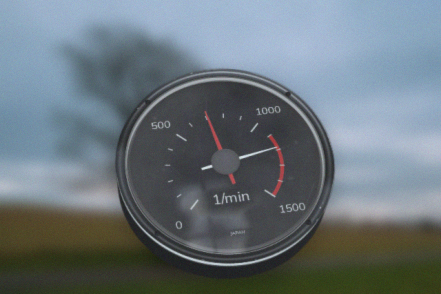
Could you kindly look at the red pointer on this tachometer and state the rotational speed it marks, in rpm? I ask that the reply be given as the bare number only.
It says 700
